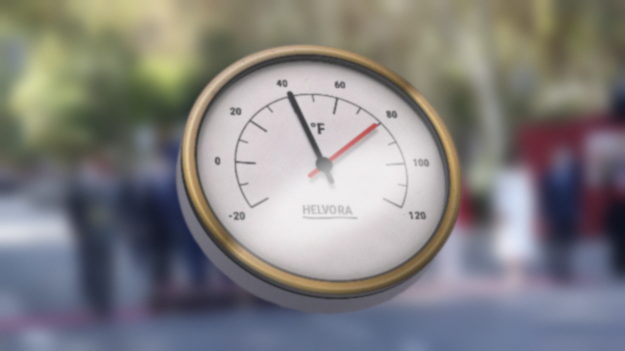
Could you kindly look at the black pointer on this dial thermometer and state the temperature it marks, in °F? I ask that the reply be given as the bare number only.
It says 40
